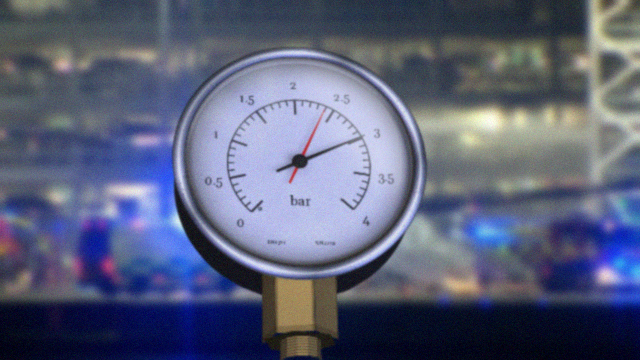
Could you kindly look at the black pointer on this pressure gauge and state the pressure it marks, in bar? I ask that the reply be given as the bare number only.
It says 3
